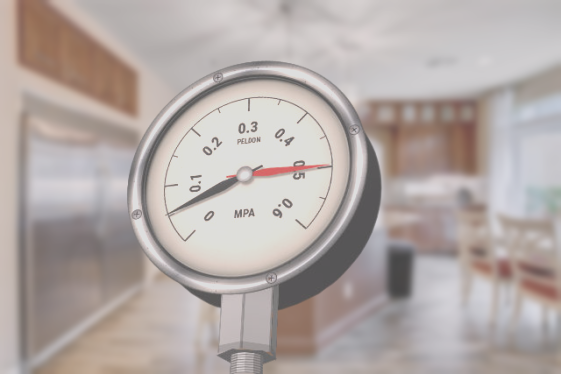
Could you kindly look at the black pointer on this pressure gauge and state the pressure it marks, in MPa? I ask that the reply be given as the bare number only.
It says 0.05
